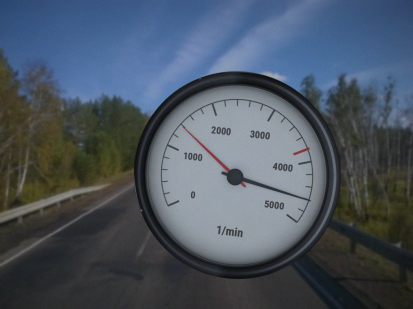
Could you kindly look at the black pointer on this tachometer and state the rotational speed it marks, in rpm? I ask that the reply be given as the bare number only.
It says 4600
